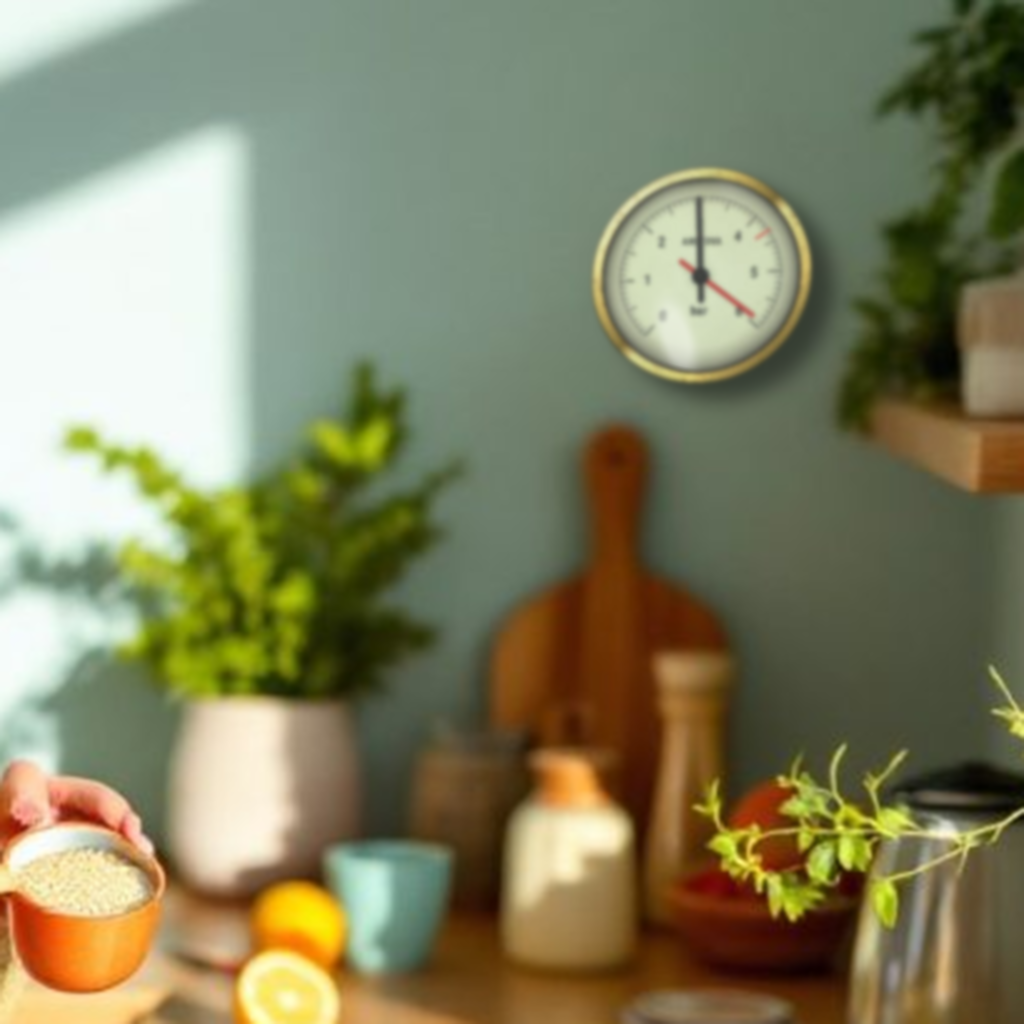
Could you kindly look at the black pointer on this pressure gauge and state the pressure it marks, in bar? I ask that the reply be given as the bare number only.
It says 3
